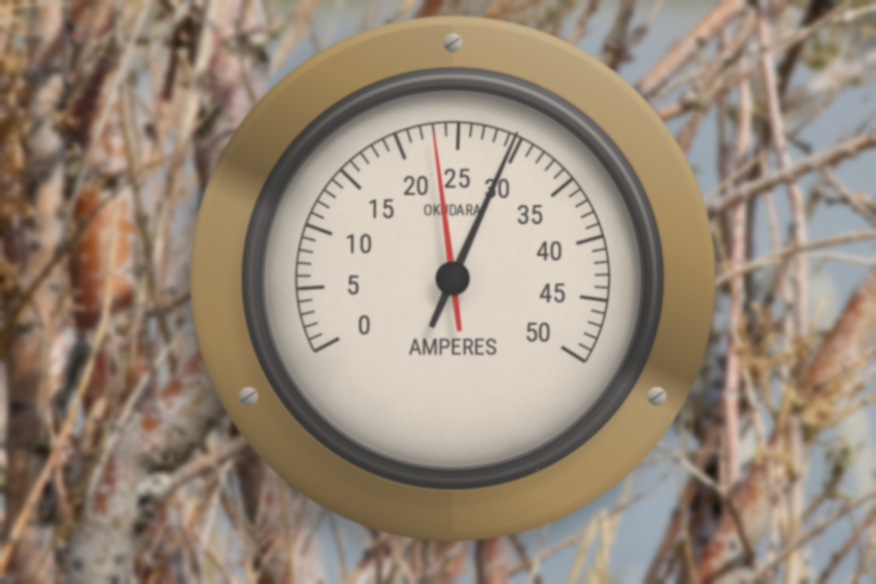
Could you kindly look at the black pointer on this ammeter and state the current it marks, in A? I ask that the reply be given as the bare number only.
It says 29.5
